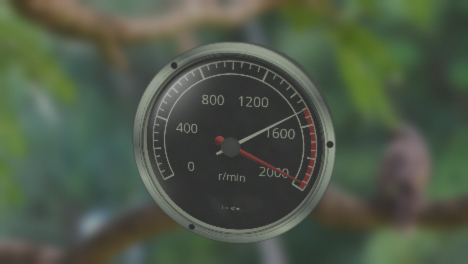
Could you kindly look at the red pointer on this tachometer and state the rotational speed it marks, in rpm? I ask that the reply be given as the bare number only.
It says 1950
